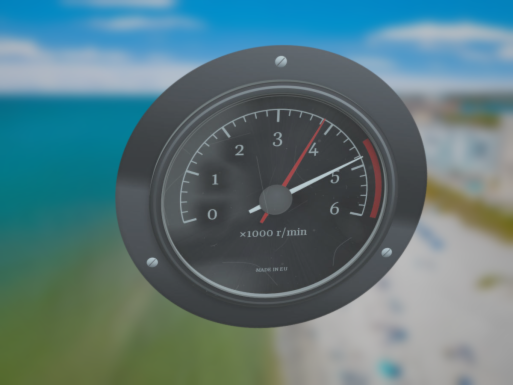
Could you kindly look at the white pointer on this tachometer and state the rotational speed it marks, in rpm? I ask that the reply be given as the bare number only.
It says 4800
